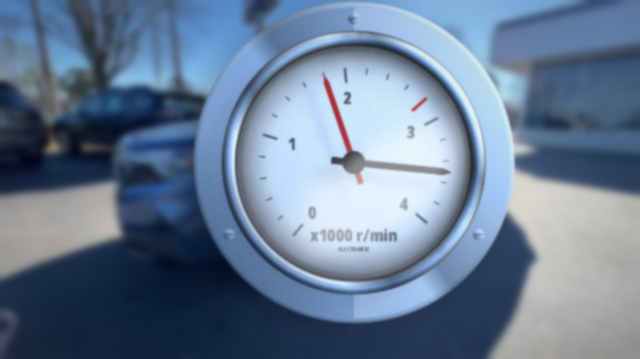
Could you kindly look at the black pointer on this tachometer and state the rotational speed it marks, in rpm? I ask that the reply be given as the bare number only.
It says 3500
